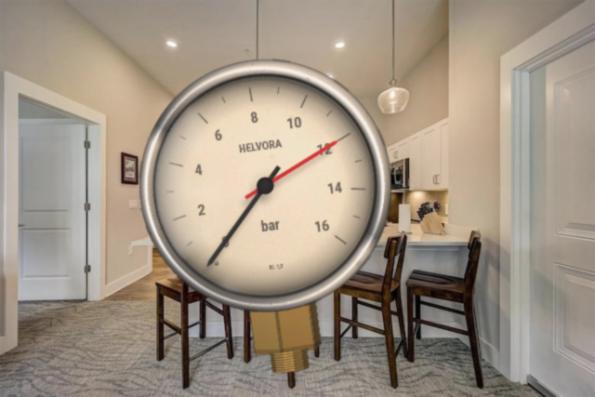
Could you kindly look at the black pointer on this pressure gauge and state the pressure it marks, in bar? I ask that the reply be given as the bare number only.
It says 0
